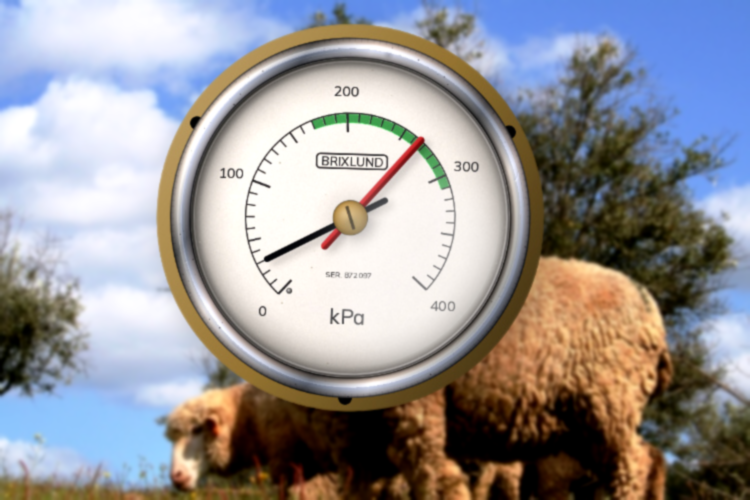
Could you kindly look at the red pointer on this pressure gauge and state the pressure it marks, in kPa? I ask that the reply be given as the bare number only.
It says 265
